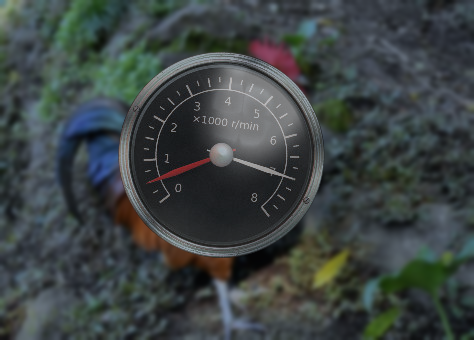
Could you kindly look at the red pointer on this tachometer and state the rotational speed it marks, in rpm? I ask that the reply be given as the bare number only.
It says 500
